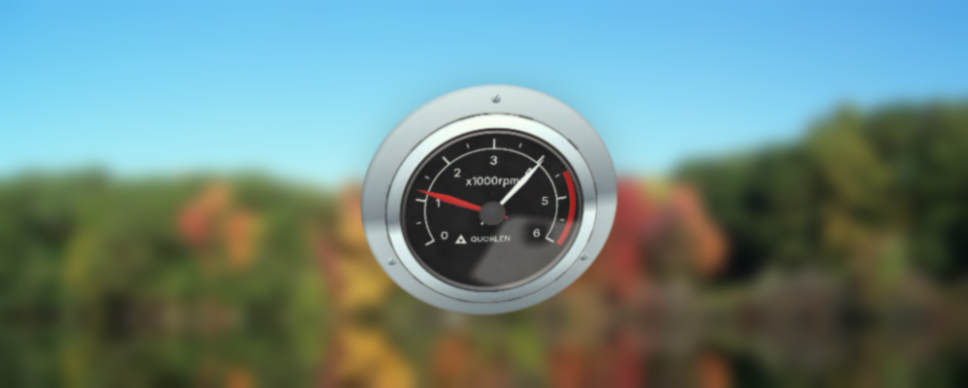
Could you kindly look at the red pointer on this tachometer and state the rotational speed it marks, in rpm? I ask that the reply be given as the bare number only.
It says 1250
